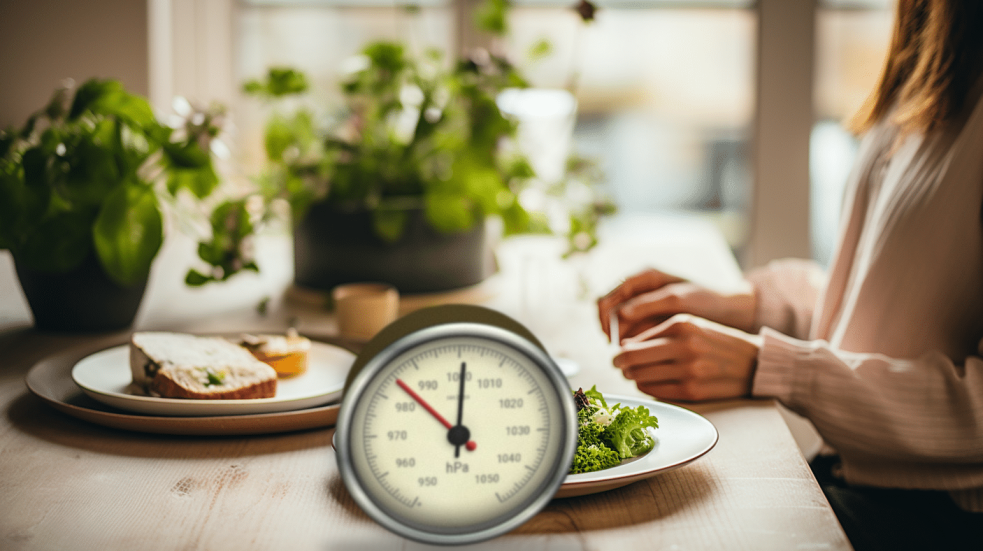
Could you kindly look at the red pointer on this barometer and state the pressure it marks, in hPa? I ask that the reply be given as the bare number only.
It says 985
